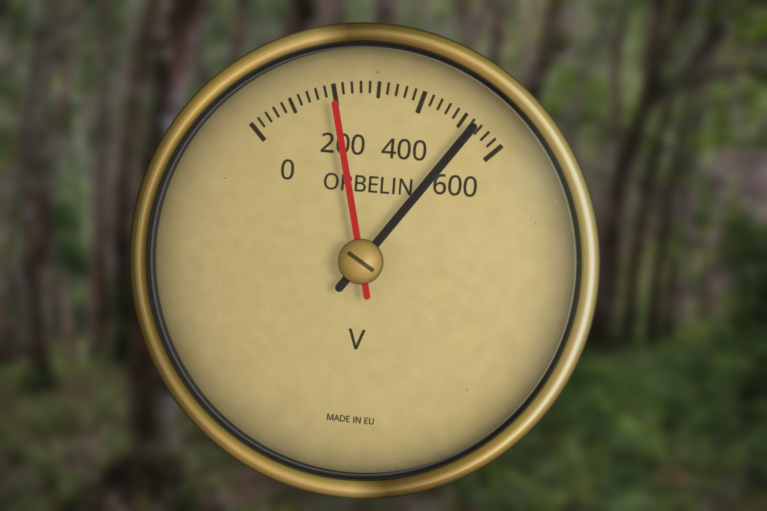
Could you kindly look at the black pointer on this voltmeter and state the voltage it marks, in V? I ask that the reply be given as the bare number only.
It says 530
